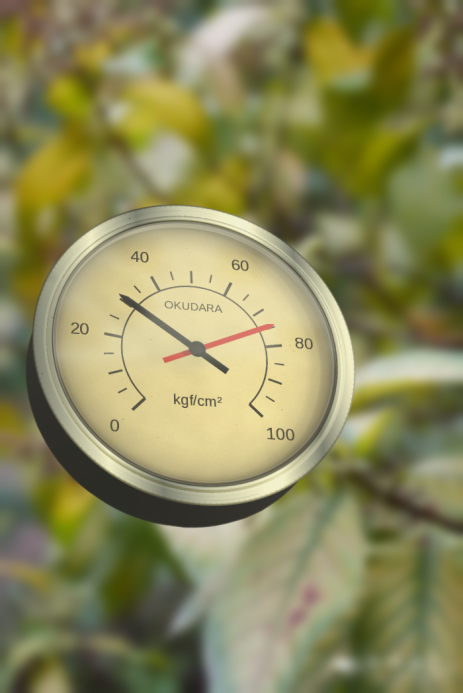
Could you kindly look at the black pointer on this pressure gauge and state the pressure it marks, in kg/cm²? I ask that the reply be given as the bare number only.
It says 30
